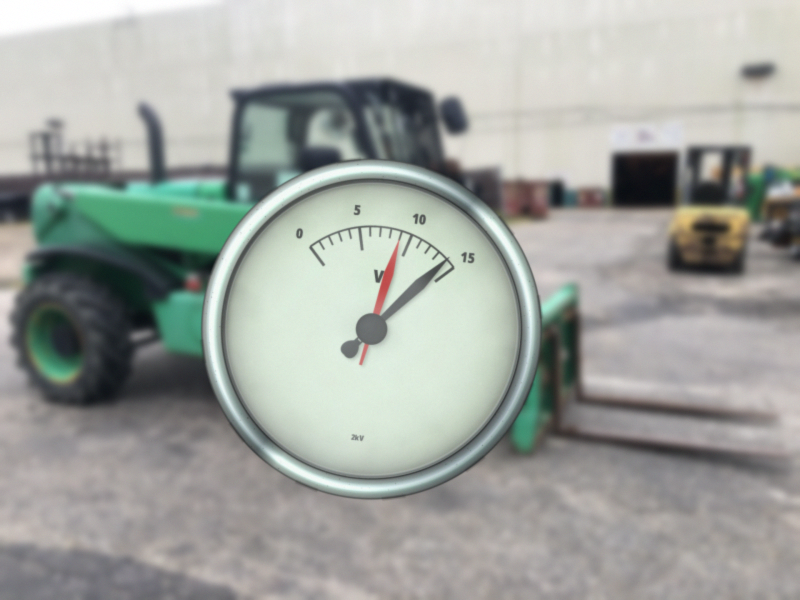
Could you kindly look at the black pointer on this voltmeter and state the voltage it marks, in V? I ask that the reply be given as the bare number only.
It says 14
